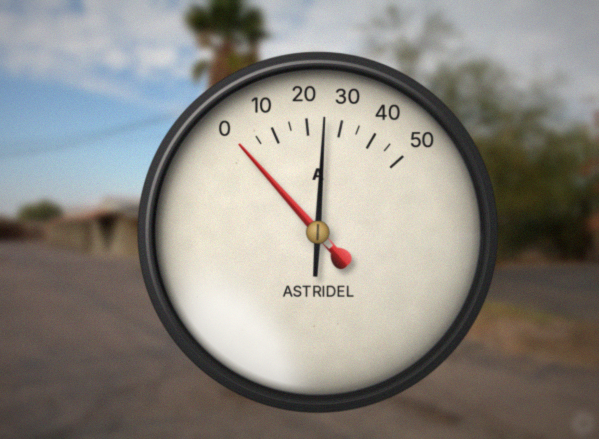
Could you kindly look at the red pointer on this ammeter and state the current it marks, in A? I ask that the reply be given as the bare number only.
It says 0
